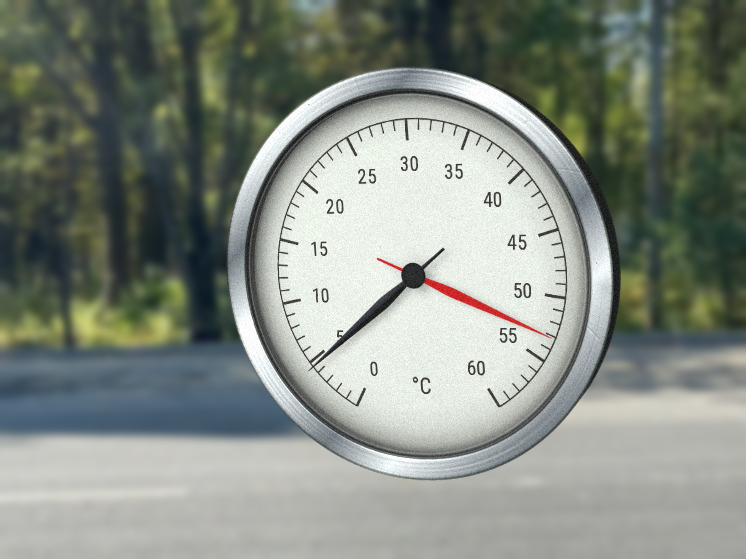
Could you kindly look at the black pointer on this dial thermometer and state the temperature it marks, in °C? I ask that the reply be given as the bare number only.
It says 4.5
